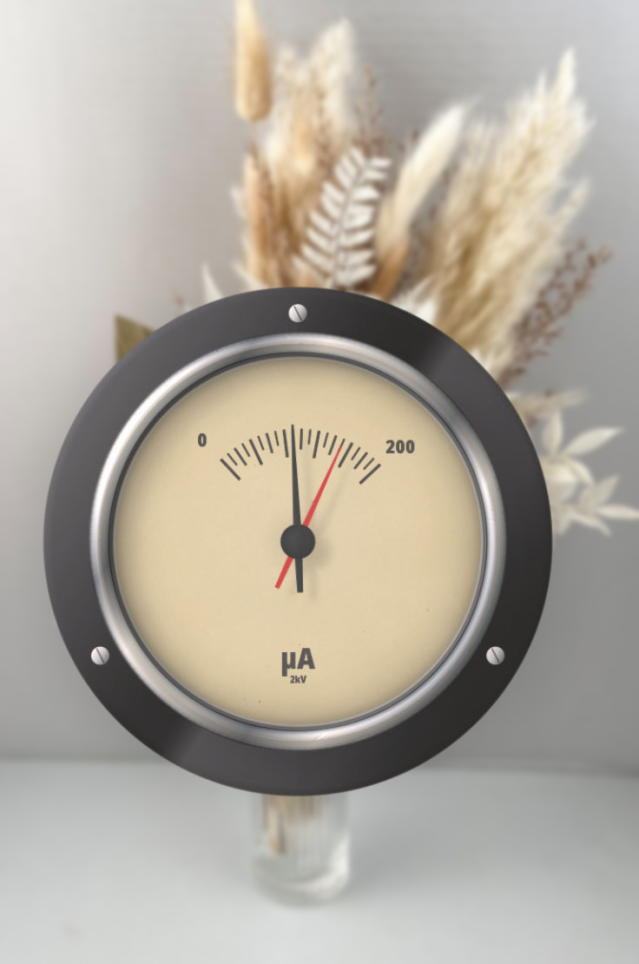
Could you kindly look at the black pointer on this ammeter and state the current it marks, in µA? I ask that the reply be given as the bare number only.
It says 90
